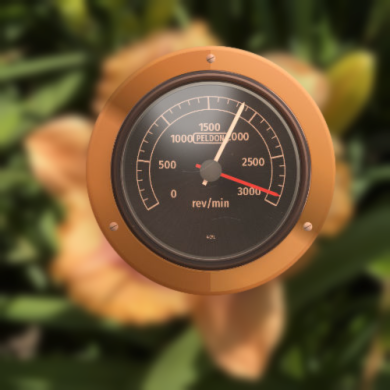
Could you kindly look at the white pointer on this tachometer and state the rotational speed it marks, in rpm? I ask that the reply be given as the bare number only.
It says 1850
